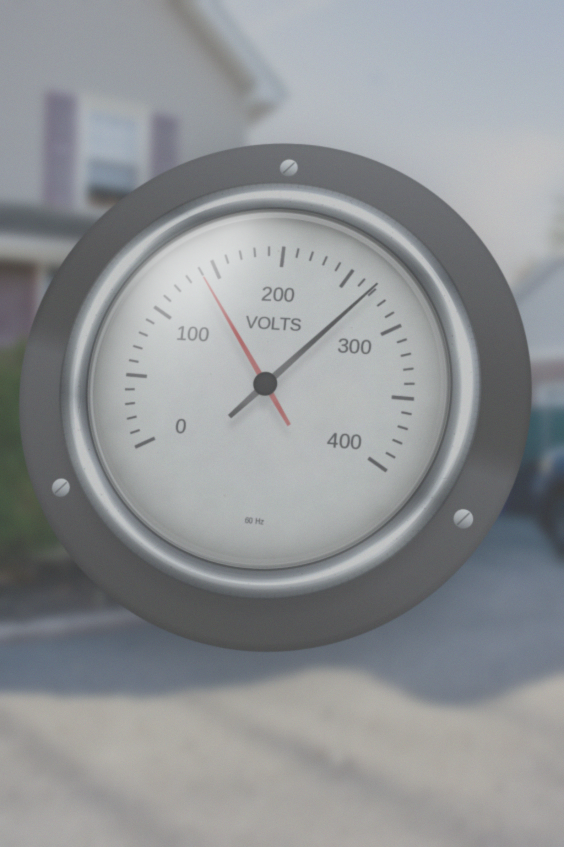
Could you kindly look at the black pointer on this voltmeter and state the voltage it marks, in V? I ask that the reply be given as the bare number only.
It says 270
